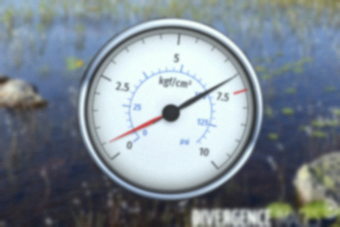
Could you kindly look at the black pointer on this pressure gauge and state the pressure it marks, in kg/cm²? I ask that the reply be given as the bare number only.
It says 7
